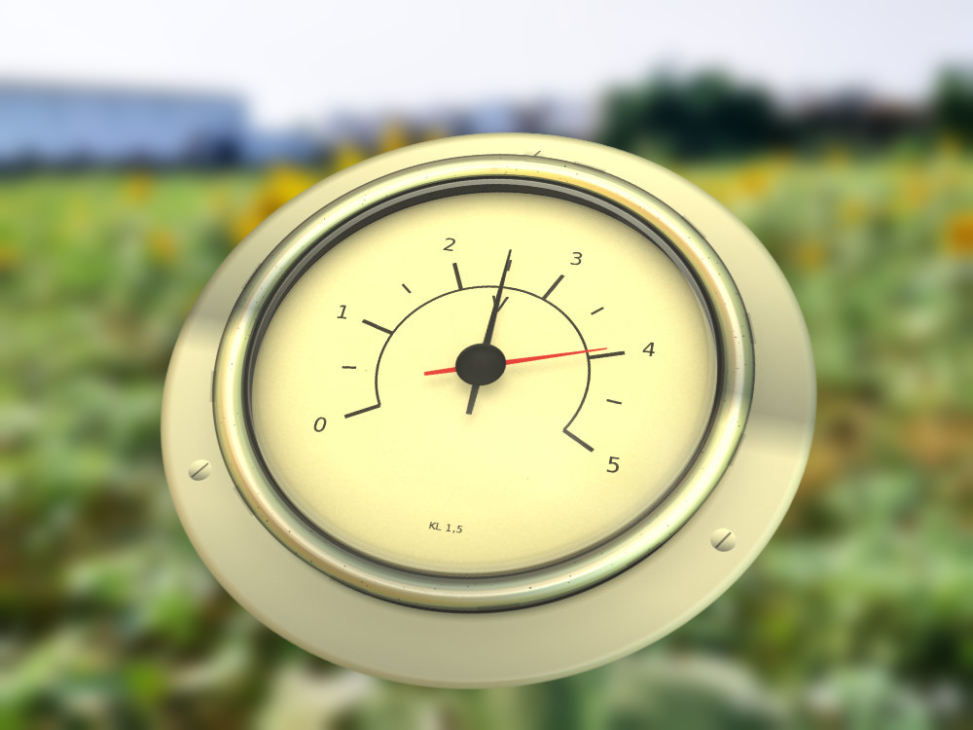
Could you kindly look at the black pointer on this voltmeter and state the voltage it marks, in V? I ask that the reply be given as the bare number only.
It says 2.5
